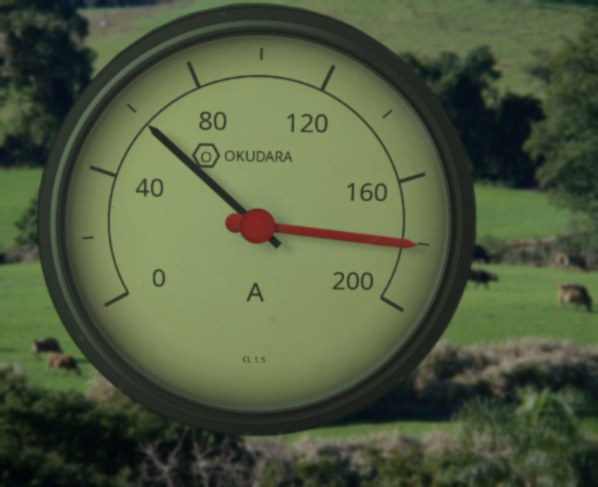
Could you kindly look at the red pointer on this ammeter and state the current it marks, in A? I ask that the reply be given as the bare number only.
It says 180
